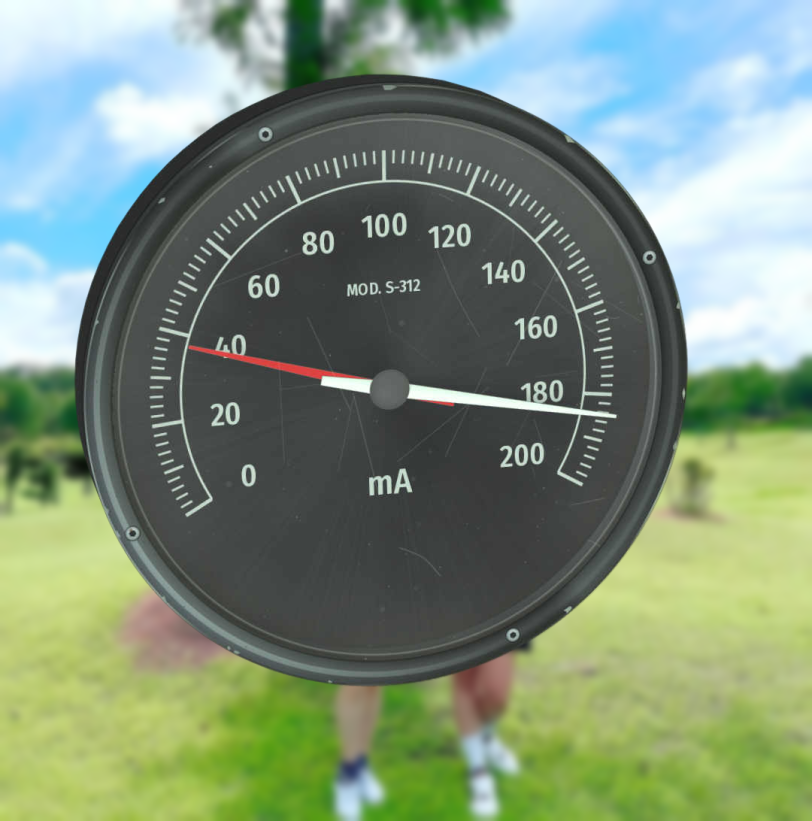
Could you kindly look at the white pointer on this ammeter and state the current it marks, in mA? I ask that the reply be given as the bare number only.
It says 184
